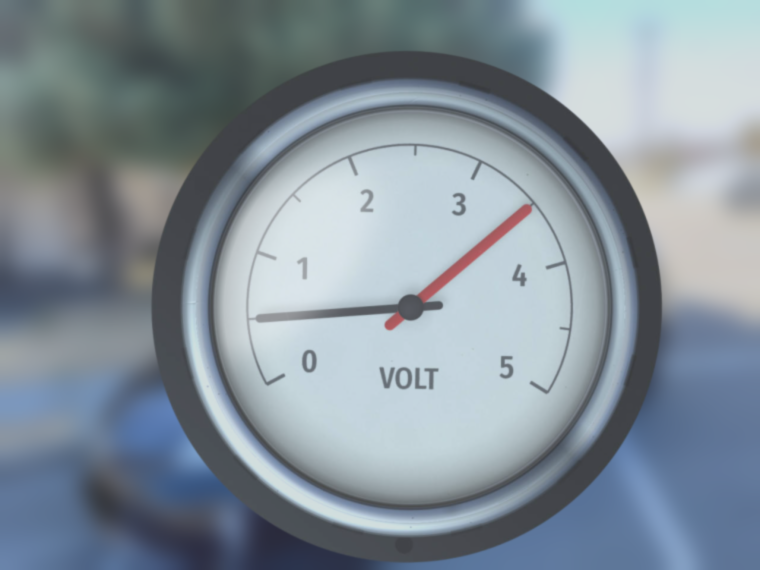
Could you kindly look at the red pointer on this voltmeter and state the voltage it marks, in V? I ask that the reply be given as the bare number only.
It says 3.5
